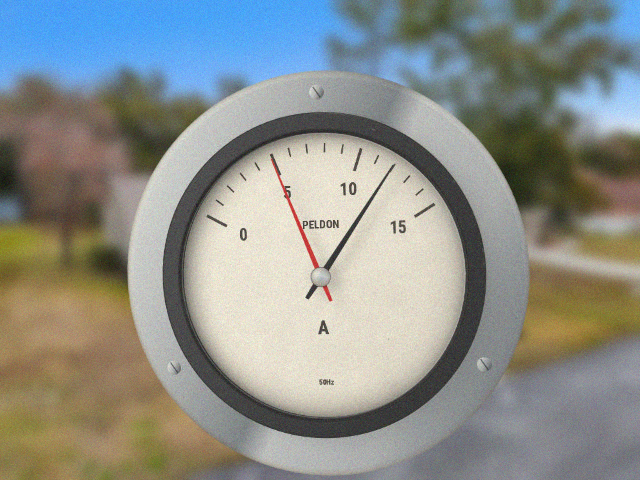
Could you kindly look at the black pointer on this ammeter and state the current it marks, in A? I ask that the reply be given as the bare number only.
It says 12
